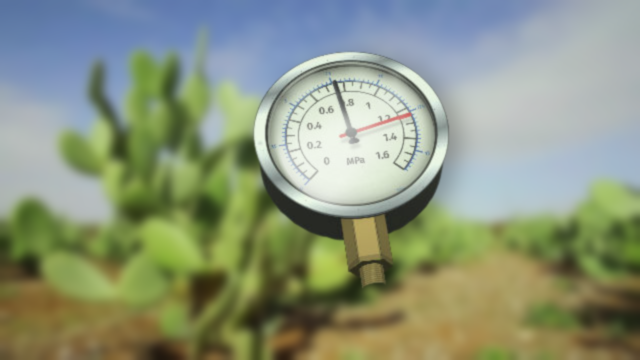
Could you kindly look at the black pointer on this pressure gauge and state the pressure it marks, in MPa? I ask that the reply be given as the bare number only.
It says 0.75
